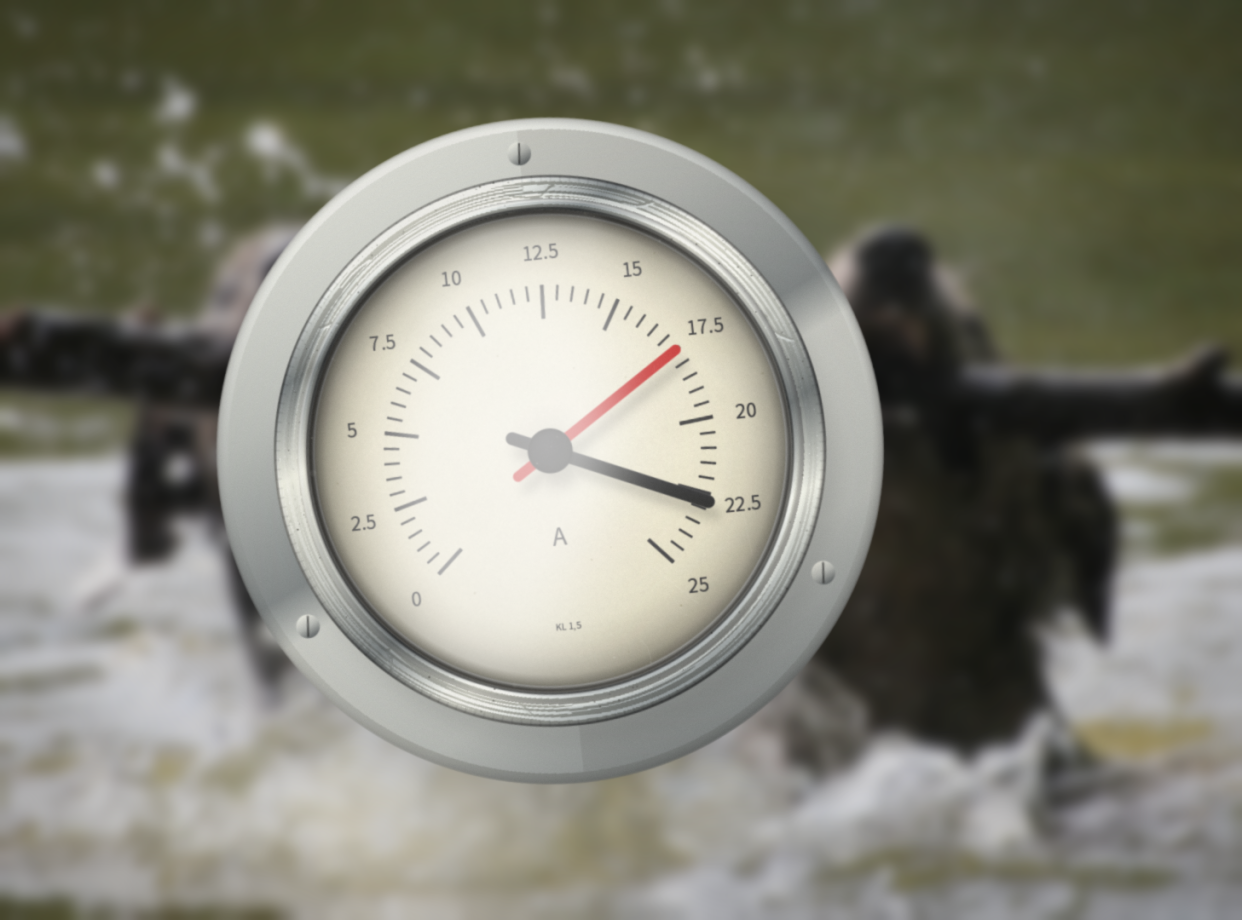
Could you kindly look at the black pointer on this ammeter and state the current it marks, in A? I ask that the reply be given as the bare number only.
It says 22.75
